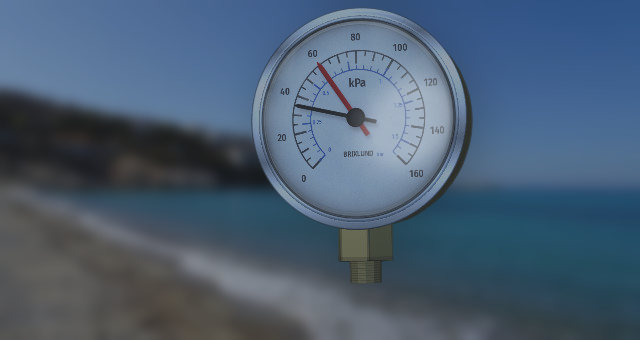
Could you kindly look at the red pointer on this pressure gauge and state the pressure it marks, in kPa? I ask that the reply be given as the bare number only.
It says 60
